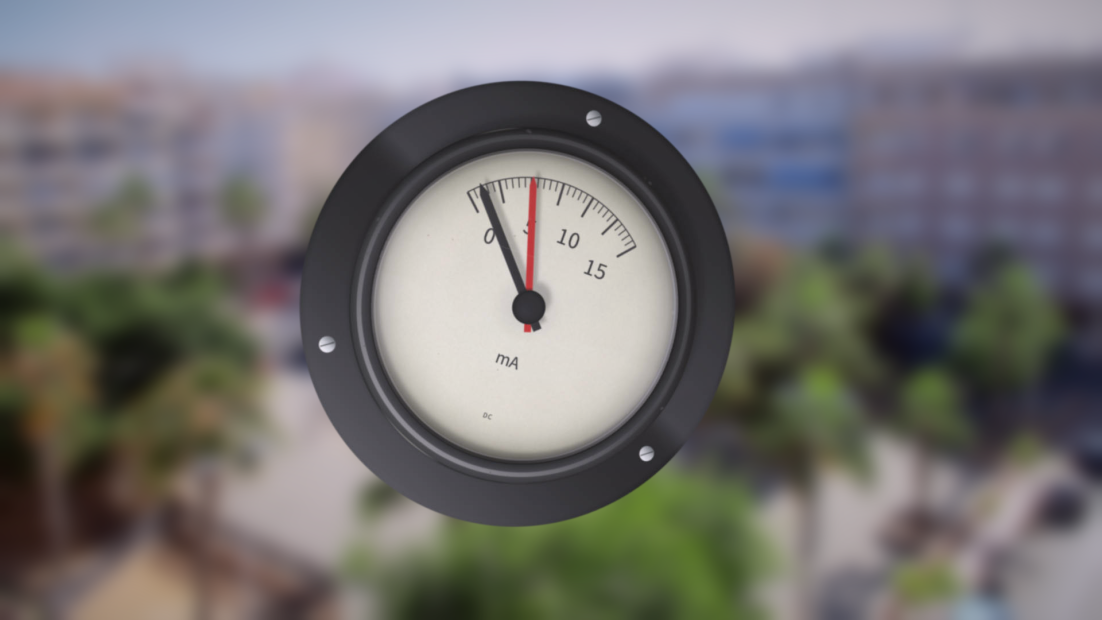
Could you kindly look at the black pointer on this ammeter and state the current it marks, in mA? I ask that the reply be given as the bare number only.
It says 1
